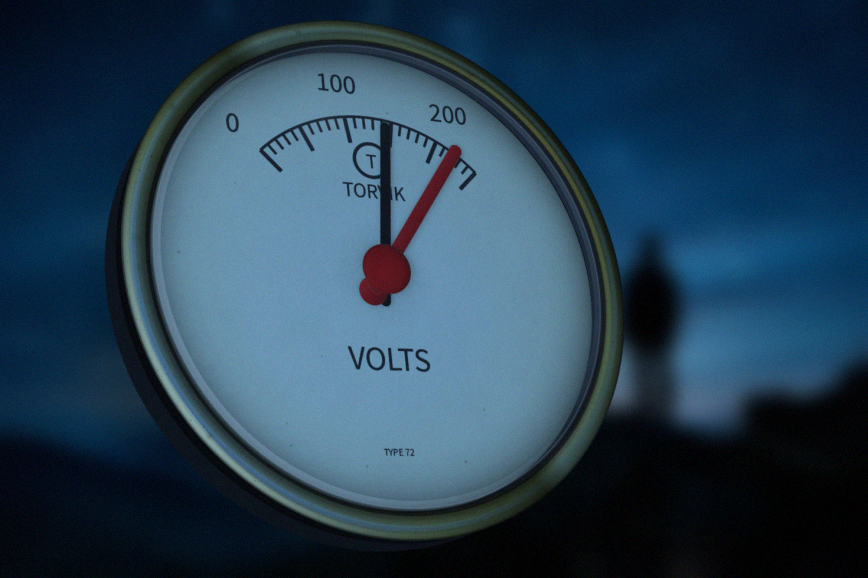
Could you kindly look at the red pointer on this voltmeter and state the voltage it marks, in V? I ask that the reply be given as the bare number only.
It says 220
